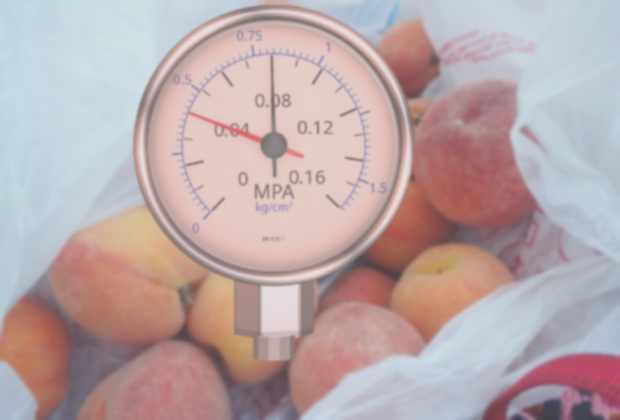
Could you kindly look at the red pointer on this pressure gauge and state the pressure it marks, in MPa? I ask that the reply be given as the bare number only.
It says 0.04
